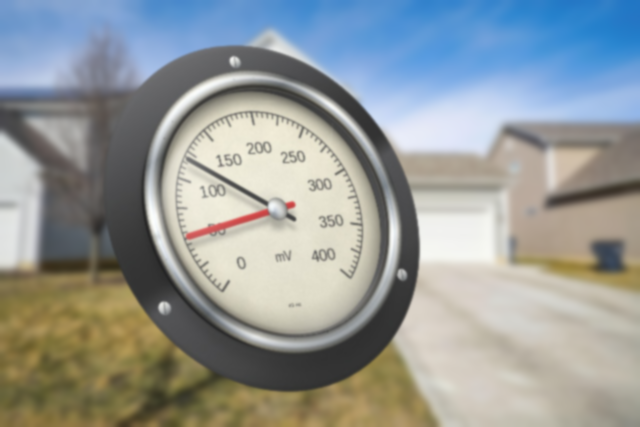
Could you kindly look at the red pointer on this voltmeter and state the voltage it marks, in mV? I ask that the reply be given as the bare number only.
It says 50
